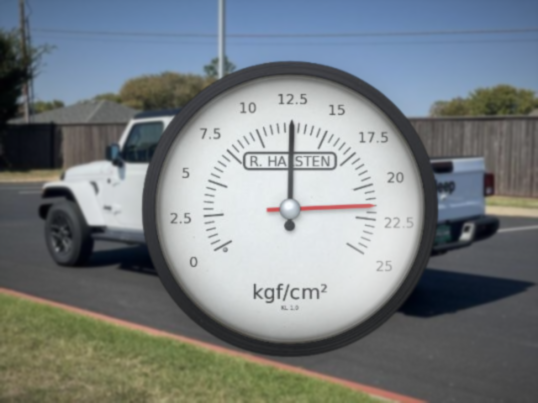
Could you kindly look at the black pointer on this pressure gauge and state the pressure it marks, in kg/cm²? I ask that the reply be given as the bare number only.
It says 12.5
